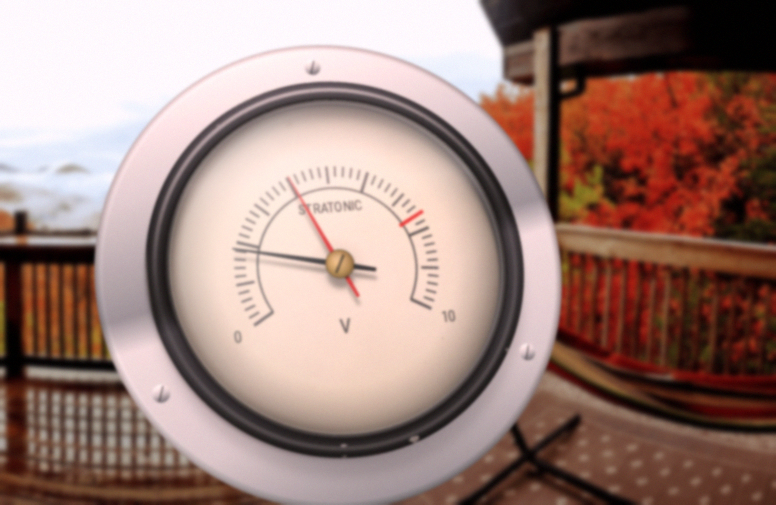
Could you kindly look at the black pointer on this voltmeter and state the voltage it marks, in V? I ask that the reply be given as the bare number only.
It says 1.8
